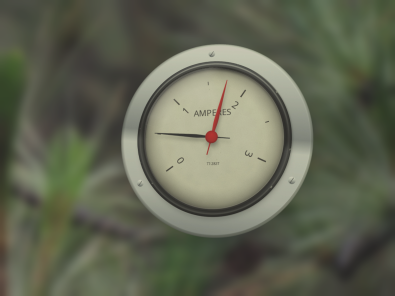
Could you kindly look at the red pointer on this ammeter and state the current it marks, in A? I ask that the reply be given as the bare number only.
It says 1.75
